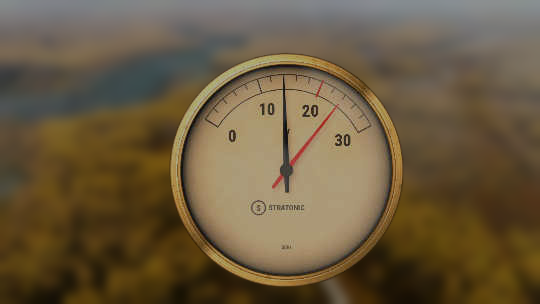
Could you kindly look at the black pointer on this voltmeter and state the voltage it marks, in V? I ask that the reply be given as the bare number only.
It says 14
